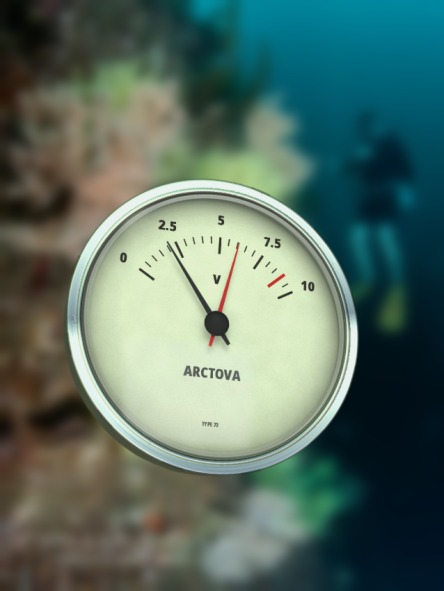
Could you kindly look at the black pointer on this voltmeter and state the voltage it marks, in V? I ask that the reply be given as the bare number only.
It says 2
